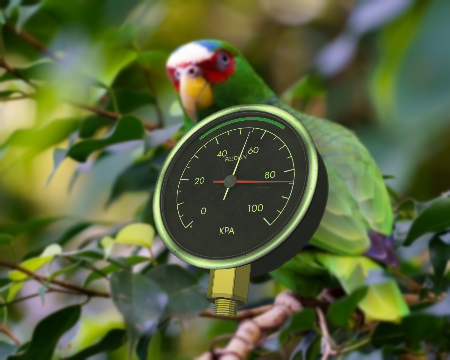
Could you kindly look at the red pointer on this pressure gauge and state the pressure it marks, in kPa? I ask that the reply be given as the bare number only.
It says 85
